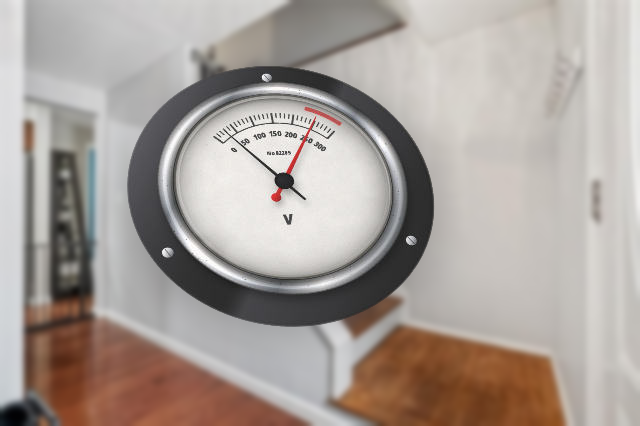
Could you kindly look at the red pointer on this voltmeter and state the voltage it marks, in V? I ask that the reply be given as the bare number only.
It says 250
